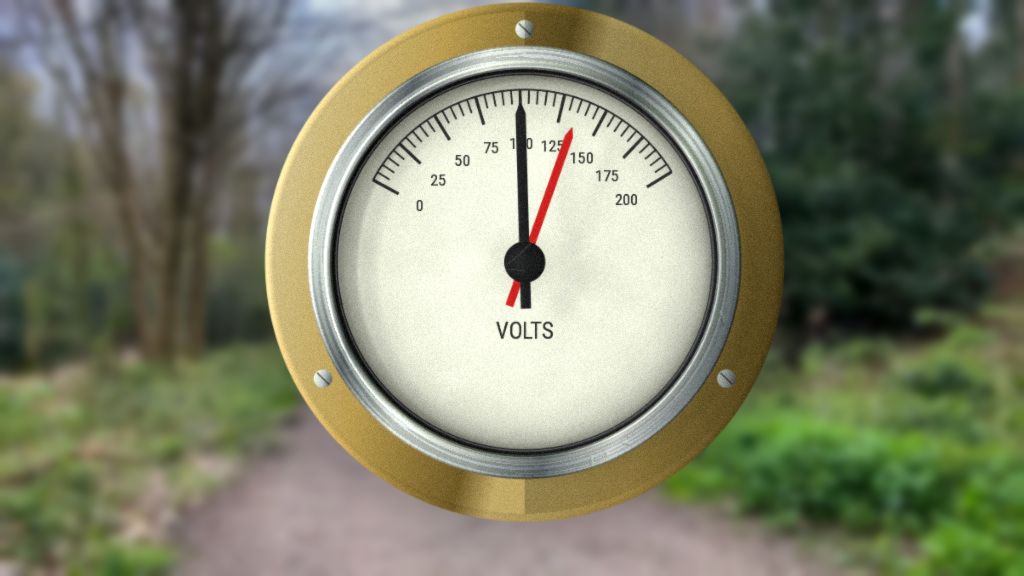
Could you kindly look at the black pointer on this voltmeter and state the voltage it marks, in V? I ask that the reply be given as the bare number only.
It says 100
